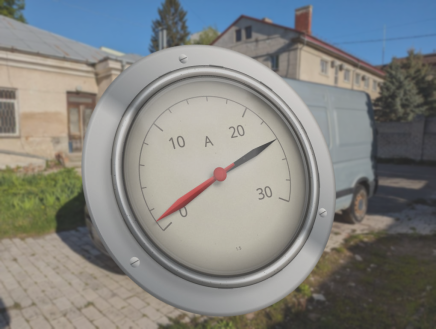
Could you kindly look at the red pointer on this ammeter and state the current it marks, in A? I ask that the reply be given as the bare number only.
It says 1
